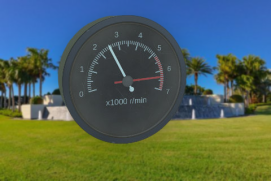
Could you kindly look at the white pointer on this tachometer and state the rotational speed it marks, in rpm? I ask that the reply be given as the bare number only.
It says 2500
